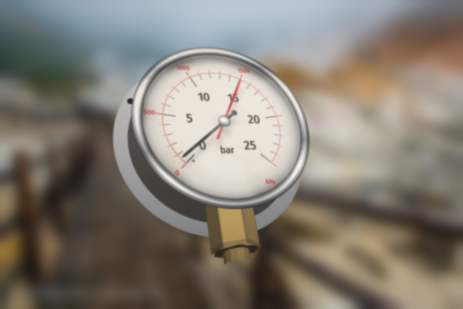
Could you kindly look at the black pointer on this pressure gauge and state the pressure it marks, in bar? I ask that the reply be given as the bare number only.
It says 0.5
